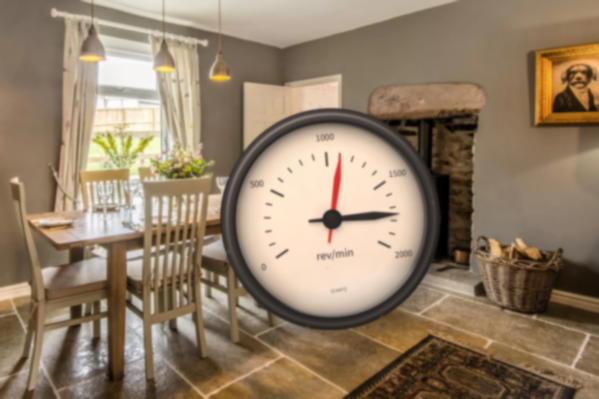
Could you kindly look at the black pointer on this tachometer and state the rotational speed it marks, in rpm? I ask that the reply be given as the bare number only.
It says 1750
